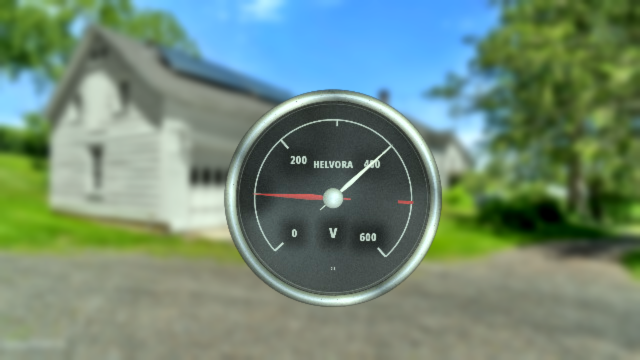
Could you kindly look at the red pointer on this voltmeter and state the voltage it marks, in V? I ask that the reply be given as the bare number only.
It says 100
